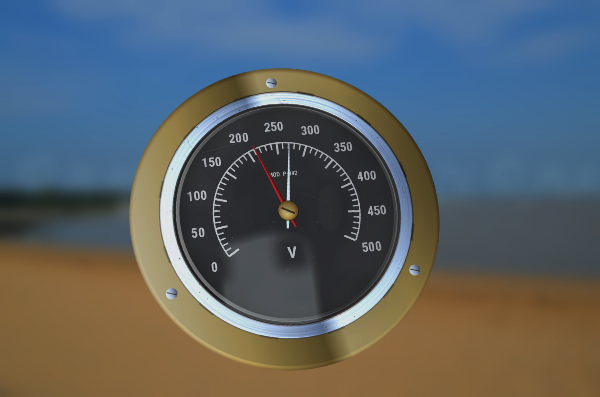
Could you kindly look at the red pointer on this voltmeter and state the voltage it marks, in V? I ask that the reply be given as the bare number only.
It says 210
